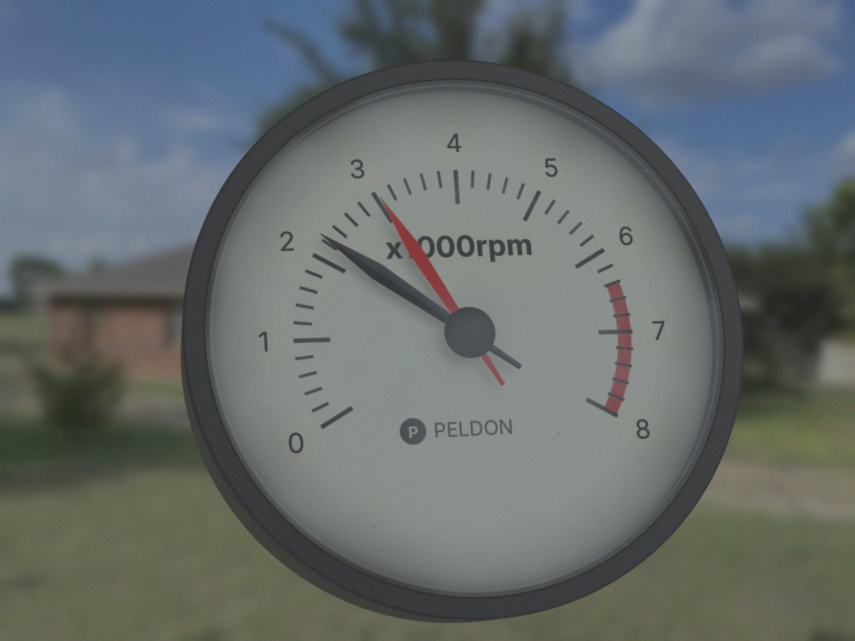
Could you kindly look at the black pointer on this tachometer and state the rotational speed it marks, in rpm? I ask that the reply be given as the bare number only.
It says 2200
